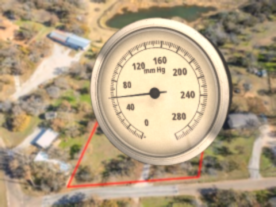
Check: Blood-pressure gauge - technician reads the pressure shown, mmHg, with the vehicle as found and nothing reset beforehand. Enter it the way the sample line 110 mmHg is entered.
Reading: 60 mmHg
